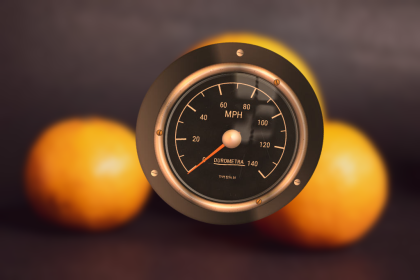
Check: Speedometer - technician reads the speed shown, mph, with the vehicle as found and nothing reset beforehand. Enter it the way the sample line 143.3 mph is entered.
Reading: 0 mph
